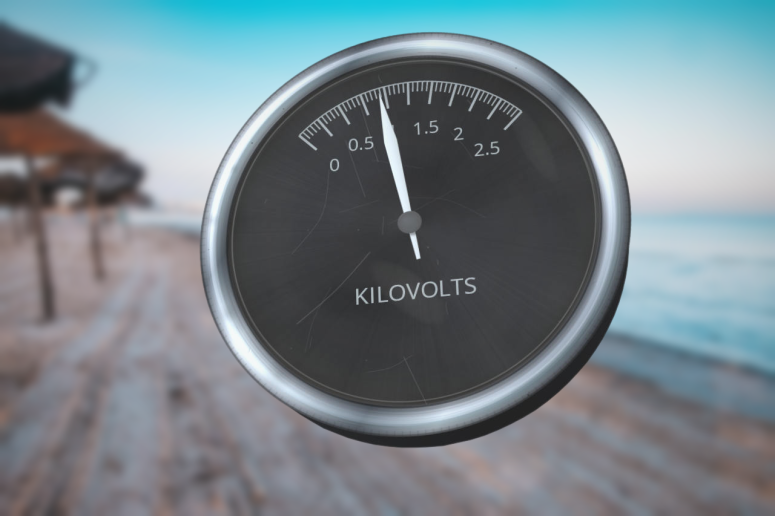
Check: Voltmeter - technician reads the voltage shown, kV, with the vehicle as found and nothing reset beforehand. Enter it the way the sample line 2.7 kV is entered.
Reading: 0.95 kV
